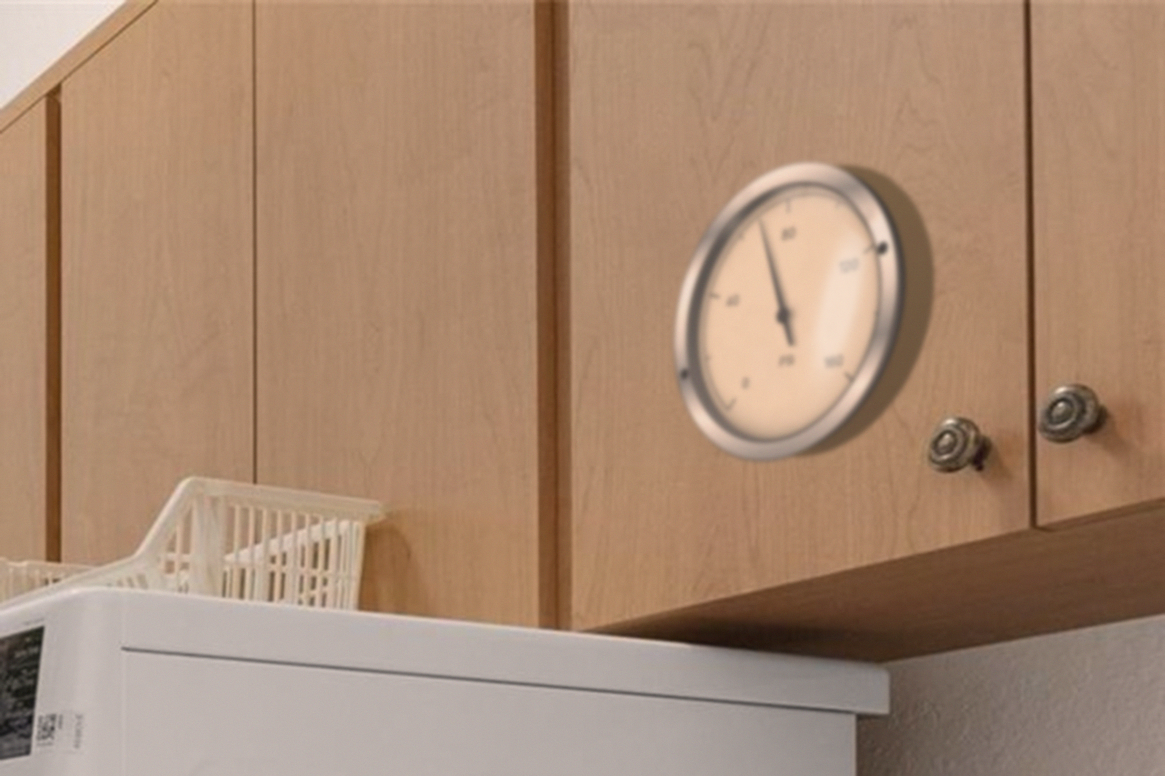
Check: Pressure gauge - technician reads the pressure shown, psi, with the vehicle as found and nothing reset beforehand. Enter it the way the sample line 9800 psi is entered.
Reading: 70 psi
